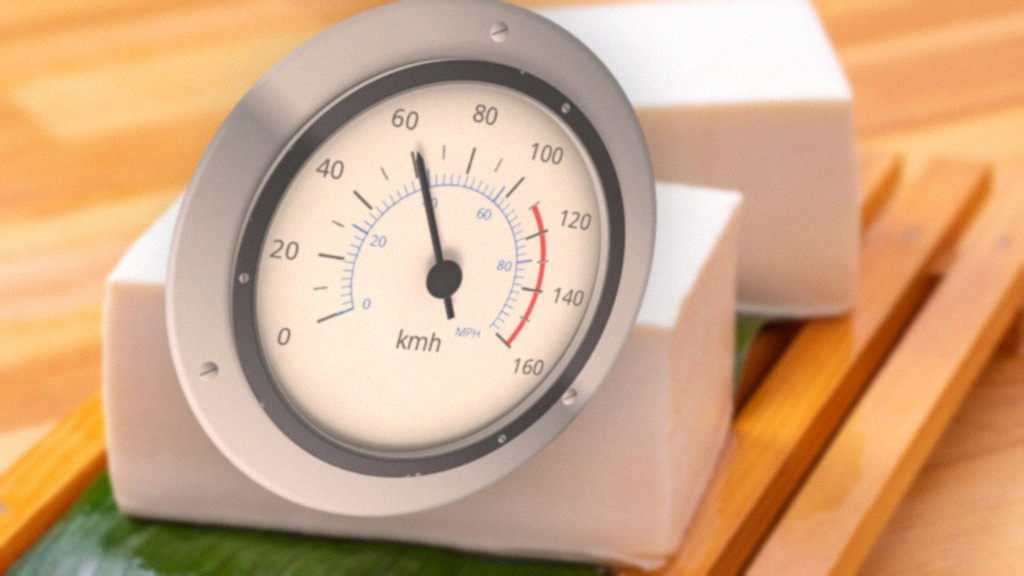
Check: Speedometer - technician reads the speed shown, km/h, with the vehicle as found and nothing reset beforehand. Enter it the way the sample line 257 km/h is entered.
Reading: 60 km/h
